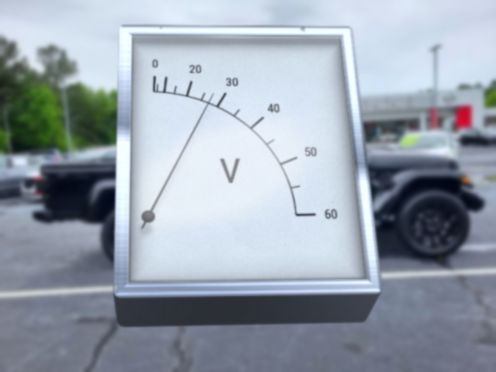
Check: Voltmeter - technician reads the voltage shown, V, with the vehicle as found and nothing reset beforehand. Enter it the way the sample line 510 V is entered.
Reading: 27.5 V
